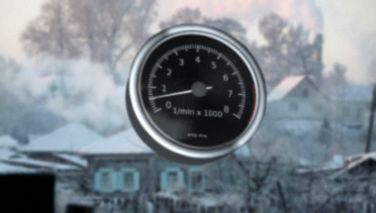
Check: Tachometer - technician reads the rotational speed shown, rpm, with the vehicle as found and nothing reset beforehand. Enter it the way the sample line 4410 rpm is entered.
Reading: 500 rpm
